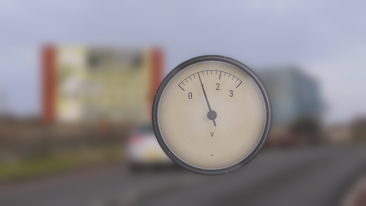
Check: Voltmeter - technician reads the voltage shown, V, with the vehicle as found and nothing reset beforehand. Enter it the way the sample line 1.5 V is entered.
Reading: 1 V
